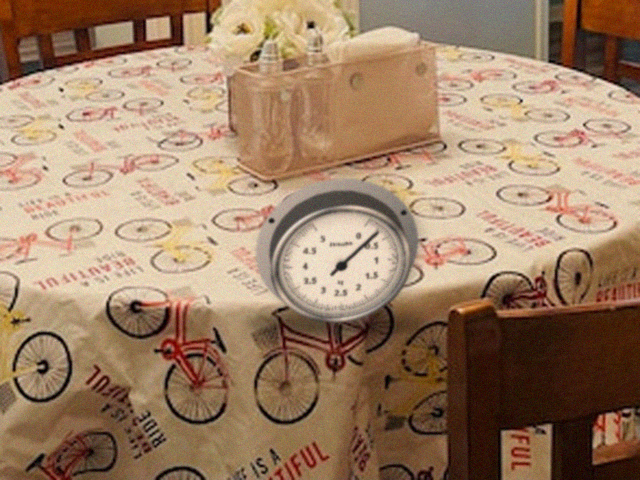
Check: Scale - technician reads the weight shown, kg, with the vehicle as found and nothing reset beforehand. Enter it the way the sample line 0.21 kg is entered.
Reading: 0.25 kg
